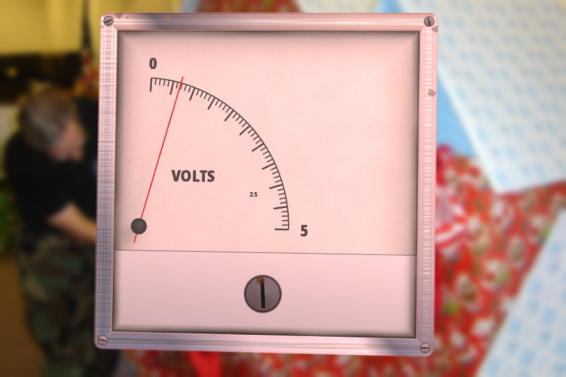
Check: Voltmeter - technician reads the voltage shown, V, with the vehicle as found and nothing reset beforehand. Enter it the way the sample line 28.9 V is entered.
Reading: 0.7 V
